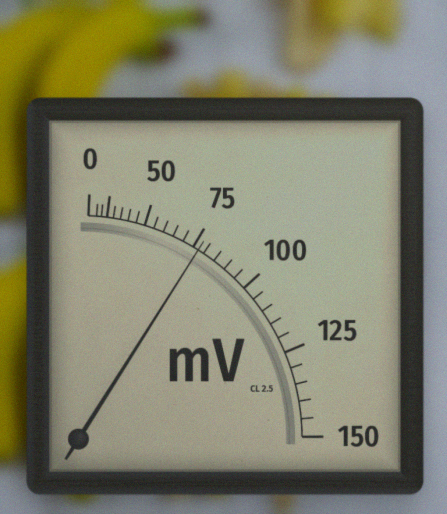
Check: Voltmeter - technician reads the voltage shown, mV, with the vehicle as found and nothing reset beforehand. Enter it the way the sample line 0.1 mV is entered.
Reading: 77.5 mV
